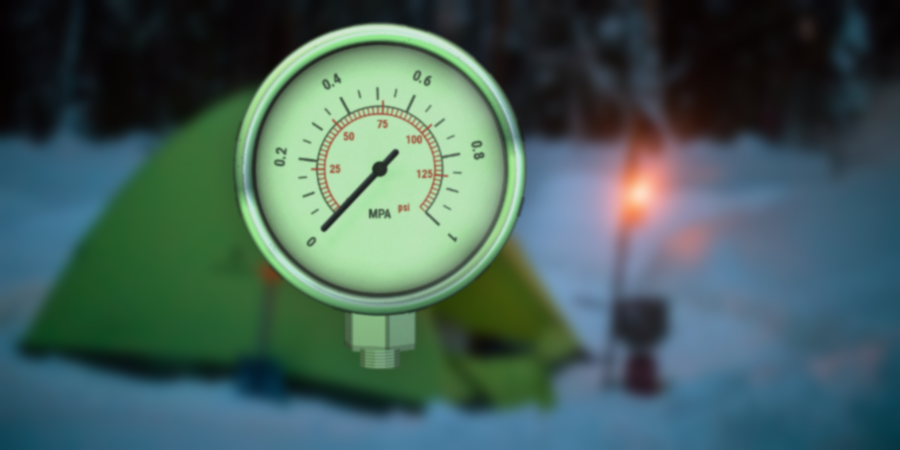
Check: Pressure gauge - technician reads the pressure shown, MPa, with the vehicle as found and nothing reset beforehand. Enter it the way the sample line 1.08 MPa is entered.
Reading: 0 MPa
